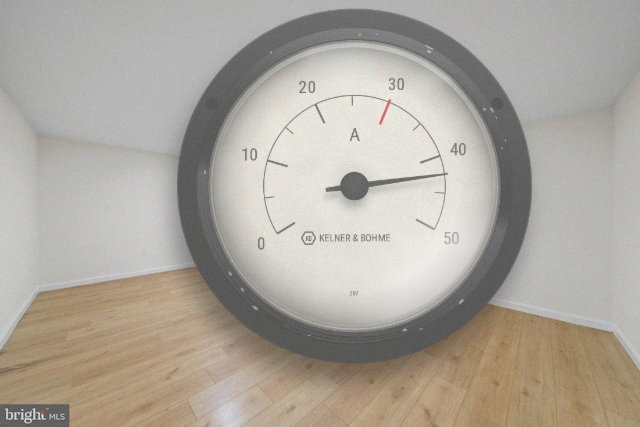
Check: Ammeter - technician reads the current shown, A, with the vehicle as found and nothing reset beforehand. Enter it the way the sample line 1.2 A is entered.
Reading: 42.5 A
